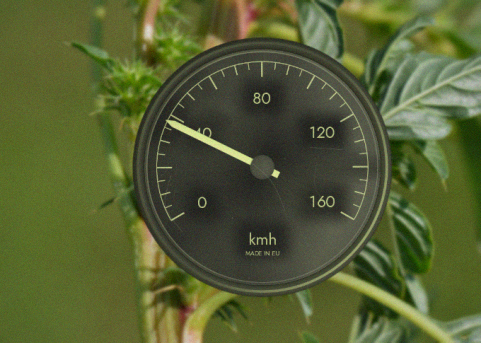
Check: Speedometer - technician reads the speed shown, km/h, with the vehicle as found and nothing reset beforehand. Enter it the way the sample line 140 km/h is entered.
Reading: 37.5 km/h
